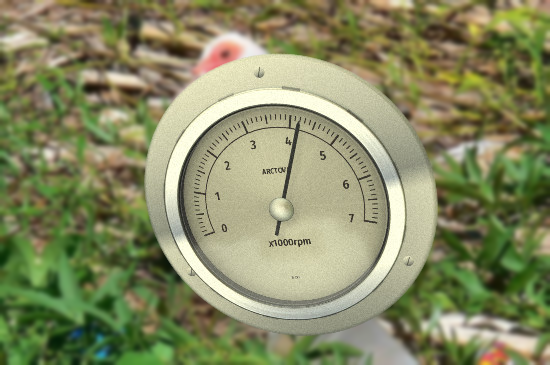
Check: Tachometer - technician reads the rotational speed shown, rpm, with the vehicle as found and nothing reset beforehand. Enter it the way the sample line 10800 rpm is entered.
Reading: 4200 rpm
